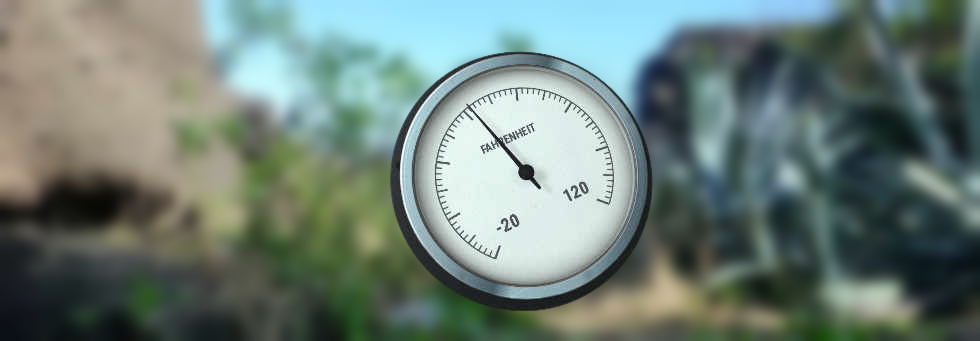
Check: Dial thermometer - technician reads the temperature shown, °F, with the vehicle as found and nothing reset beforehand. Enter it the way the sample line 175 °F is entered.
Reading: 42 °F
